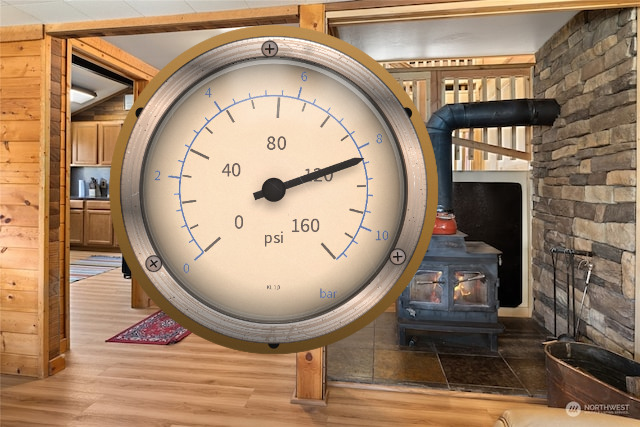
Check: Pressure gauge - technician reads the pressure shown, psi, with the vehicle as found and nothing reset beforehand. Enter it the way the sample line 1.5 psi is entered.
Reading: 120 psi
